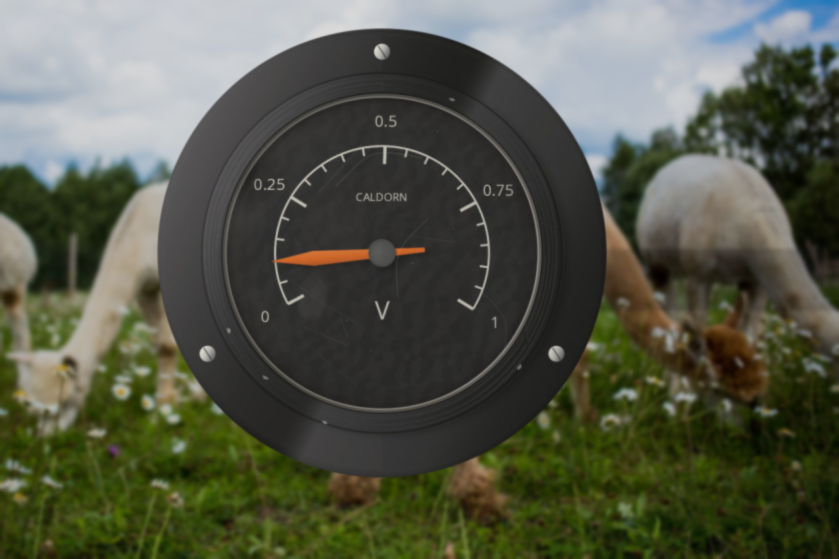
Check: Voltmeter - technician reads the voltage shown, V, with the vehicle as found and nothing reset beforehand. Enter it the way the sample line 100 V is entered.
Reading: 0.1 V
